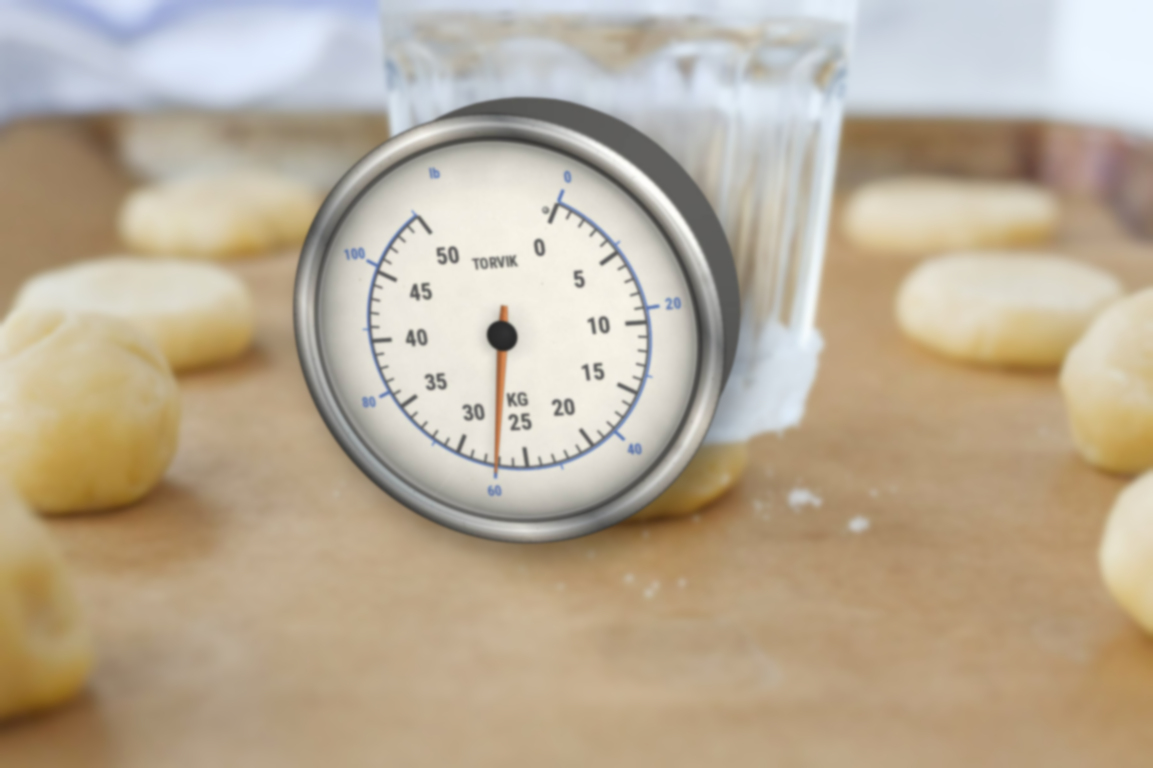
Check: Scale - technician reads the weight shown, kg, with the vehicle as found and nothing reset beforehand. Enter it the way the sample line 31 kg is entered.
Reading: 27 kg
